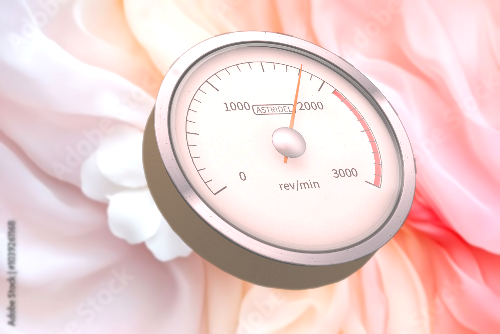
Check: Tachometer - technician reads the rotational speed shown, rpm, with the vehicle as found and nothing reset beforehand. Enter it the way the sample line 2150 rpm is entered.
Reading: 1800 rpm
